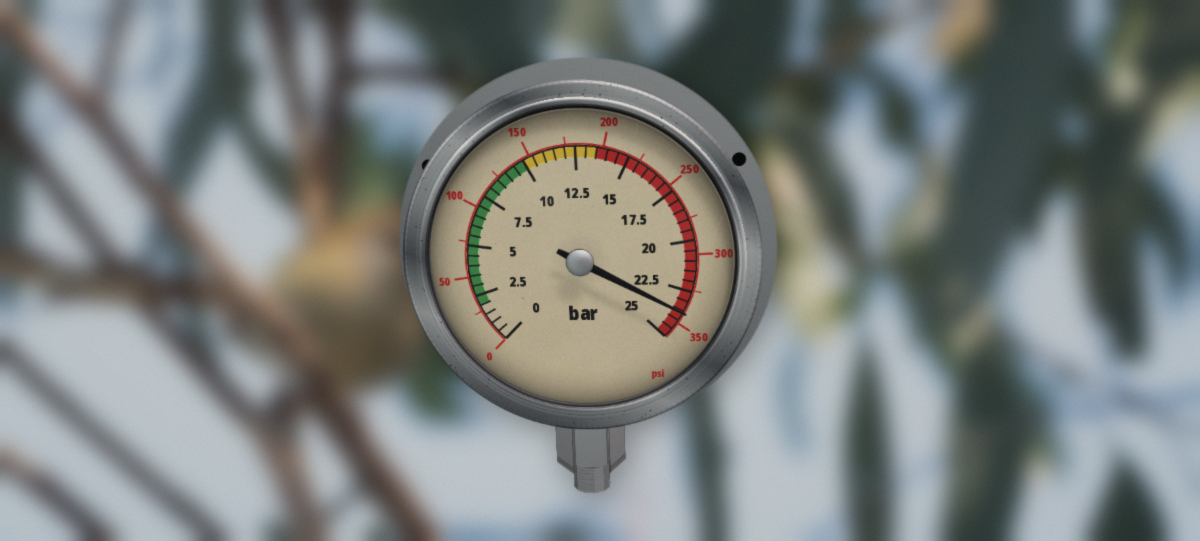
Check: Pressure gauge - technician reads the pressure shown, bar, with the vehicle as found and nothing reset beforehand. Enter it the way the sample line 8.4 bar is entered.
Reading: 23.5 bar
